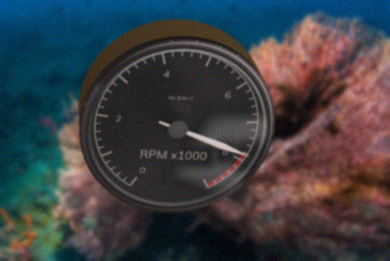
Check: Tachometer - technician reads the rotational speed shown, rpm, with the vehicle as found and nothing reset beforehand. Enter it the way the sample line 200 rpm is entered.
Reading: 7800 rpm
